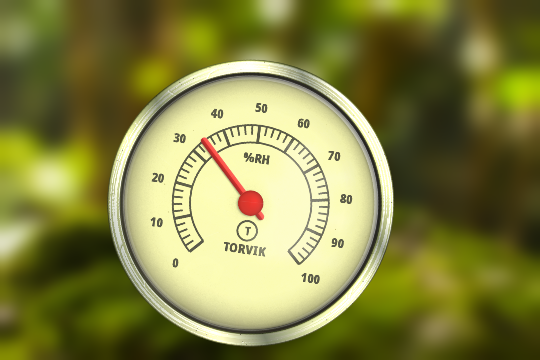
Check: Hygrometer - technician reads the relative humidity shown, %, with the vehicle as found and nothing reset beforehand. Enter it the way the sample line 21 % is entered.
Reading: 34 %
